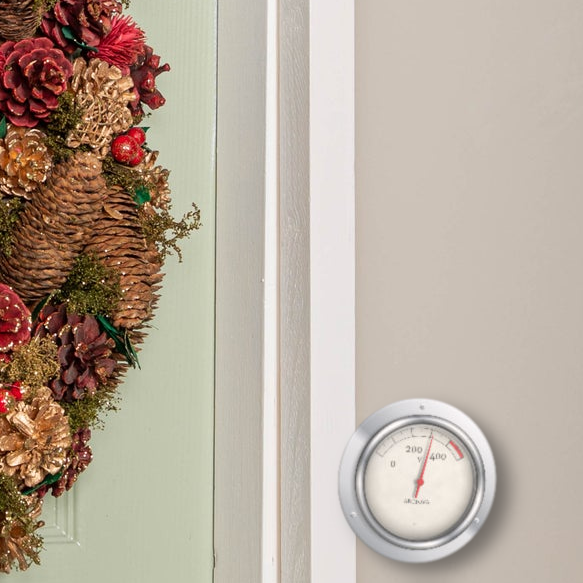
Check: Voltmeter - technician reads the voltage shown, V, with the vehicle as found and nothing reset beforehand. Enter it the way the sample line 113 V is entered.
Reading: 300 V
